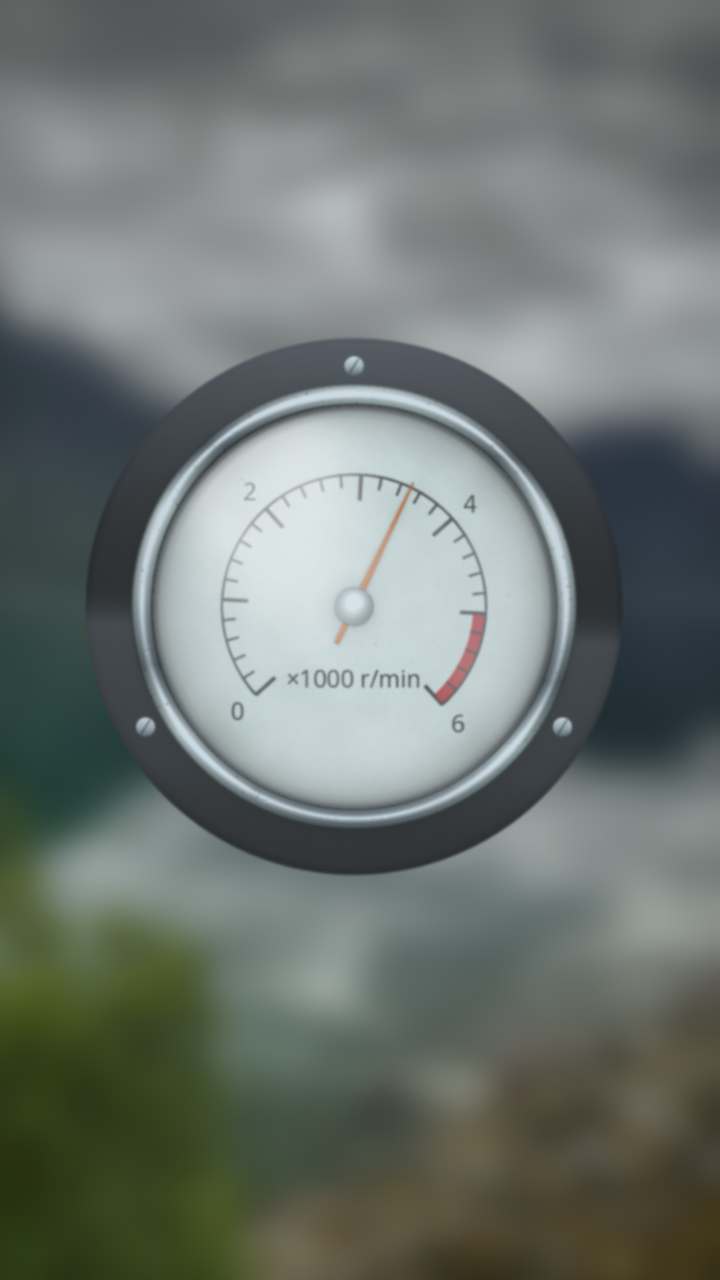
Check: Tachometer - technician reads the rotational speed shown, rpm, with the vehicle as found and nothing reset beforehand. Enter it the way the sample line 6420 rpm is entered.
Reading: 3500 rpm
